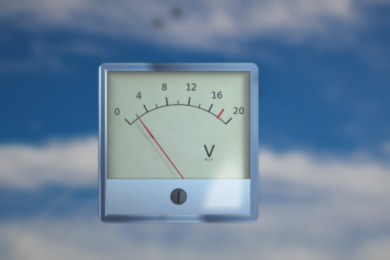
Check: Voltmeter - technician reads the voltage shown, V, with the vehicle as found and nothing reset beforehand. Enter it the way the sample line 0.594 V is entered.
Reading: 2 V
